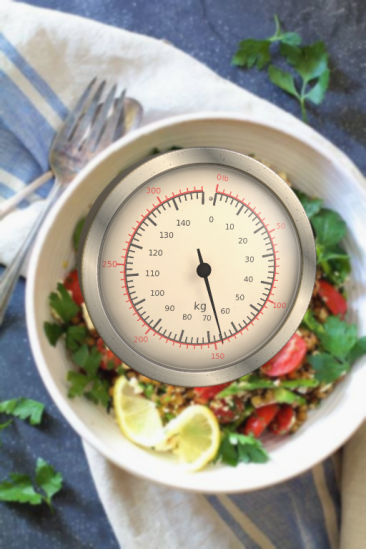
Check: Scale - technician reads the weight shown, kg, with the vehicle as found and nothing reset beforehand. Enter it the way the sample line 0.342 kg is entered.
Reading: 66 kg
